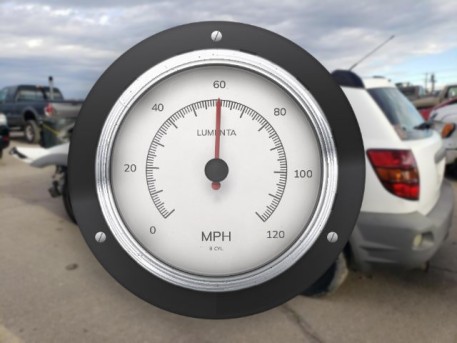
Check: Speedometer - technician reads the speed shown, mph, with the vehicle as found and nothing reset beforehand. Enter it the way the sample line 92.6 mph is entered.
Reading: 60 mph
